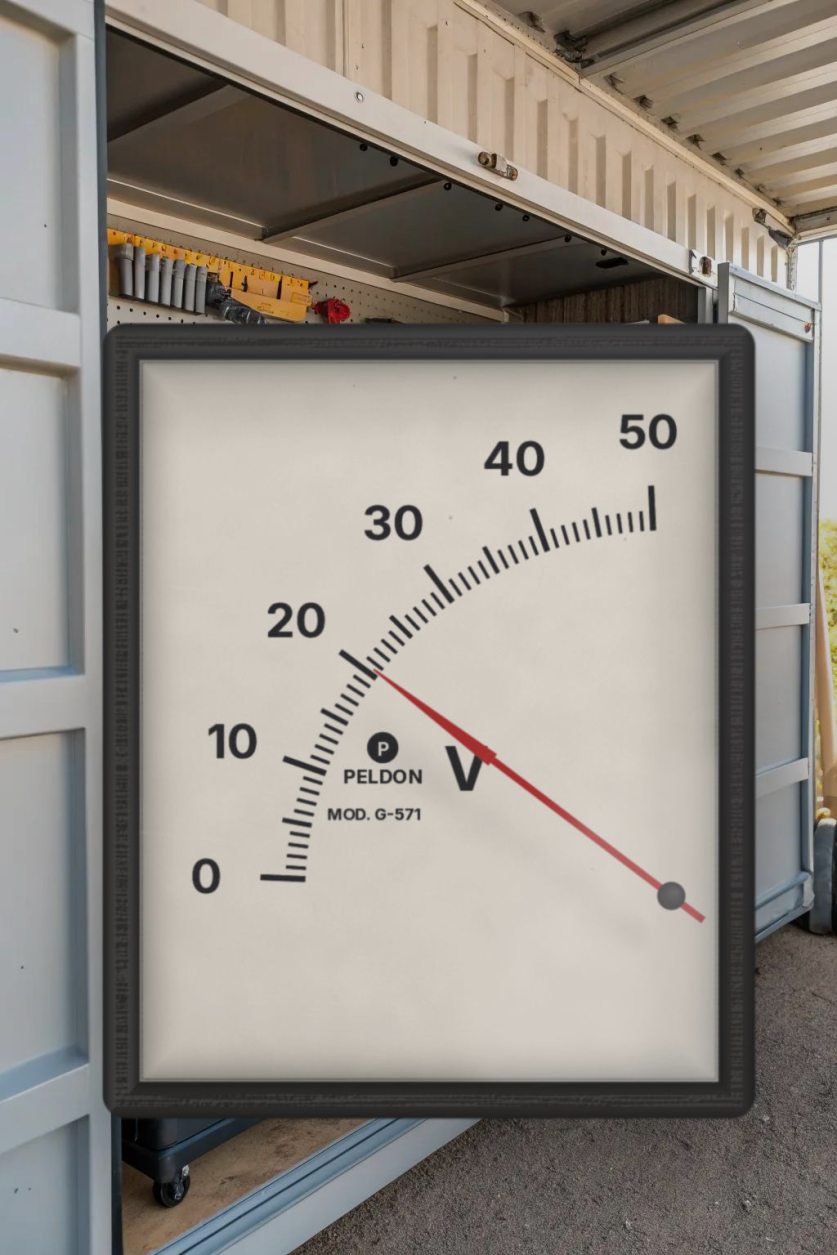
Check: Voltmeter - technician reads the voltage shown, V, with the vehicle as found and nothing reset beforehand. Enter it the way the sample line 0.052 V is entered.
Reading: 20.5 V
